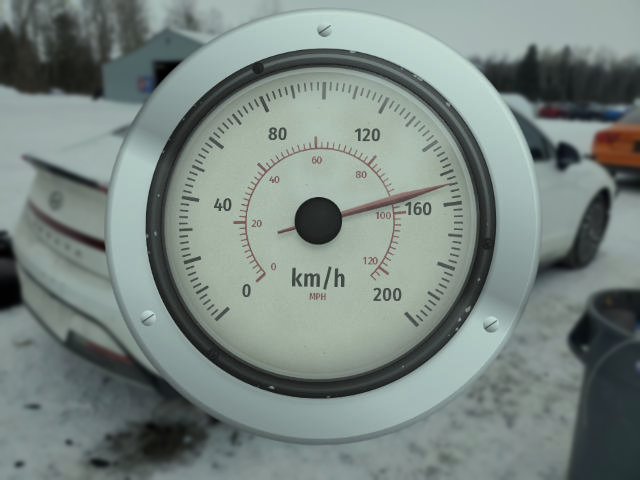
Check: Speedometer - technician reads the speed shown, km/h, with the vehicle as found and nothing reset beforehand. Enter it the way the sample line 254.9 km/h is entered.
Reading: 154 km/h
